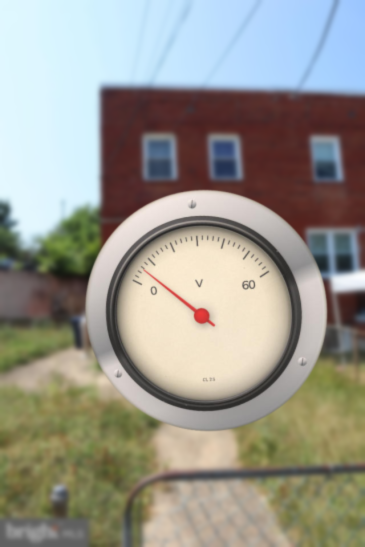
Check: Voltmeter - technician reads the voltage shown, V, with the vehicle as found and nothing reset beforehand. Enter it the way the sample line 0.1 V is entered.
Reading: 6 V
